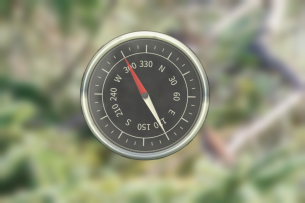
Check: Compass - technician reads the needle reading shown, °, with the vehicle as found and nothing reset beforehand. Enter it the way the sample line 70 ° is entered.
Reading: 300 °
